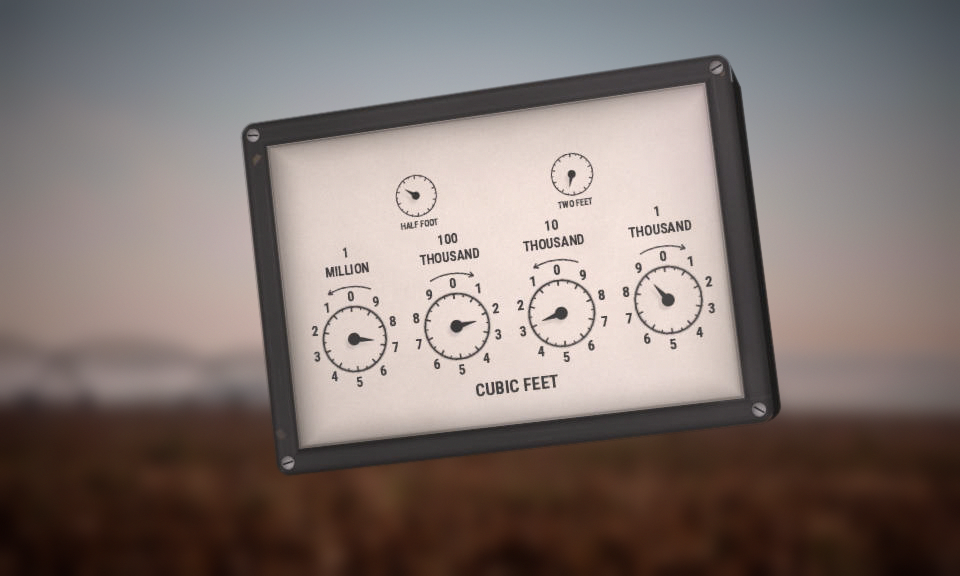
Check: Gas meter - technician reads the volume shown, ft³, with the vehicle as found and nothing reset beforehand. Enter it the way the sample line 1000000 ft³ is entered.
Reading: 722900 ft³
